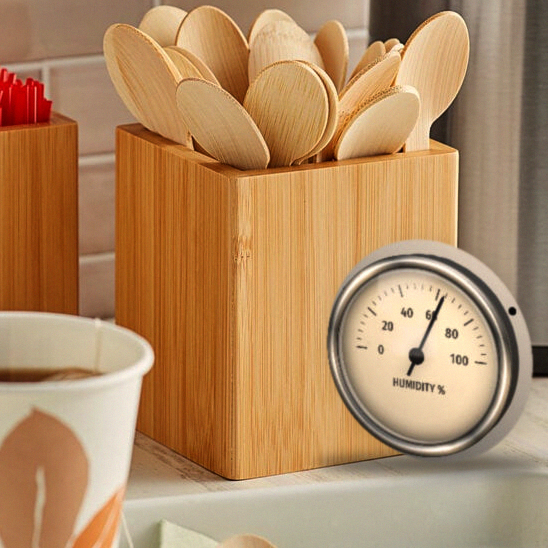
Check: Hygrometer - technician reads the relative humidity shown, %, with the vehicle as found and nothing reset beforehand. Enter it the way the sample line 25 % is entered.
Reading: 64 %
